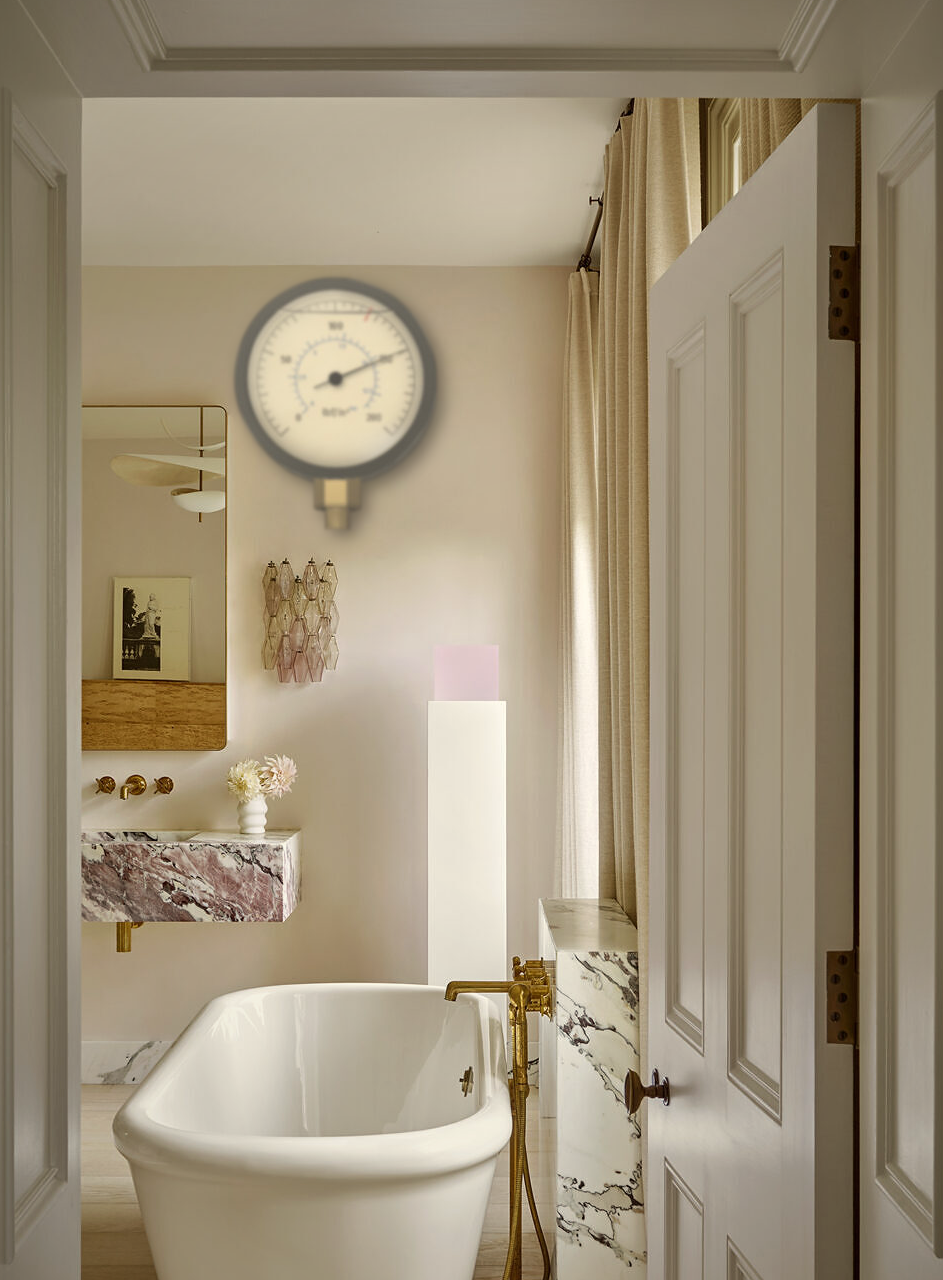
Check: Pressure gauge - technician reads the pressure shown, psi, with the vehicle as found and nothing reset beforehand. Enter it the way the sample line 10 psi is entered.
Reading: 150 psi
